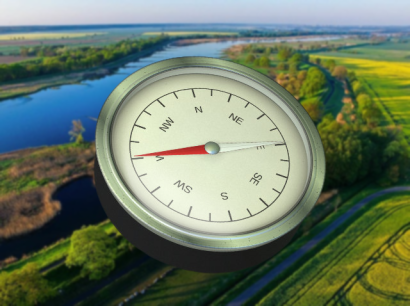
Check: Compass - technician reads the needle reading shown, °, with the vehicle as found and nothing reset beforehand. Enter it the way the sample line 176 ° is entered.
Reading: 270 °
